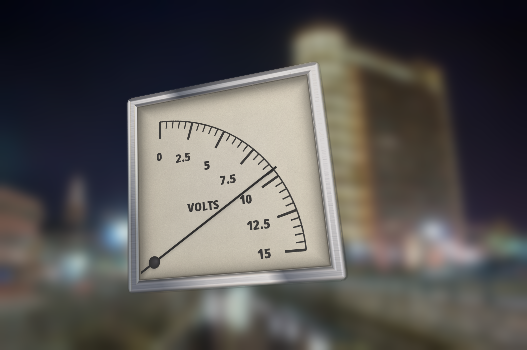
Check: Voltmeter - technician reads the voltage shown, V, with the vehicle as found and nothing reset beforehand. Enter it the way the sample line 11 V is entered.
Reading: 9.5 V
